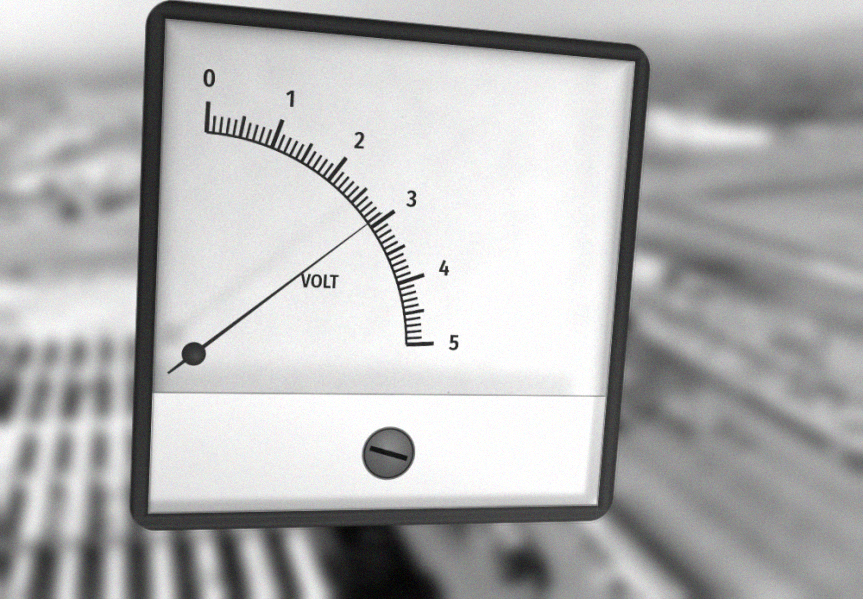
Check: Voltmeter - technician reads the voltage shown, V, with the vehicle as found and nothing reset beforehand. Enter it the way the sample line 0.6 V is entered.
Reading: 2.9 V
